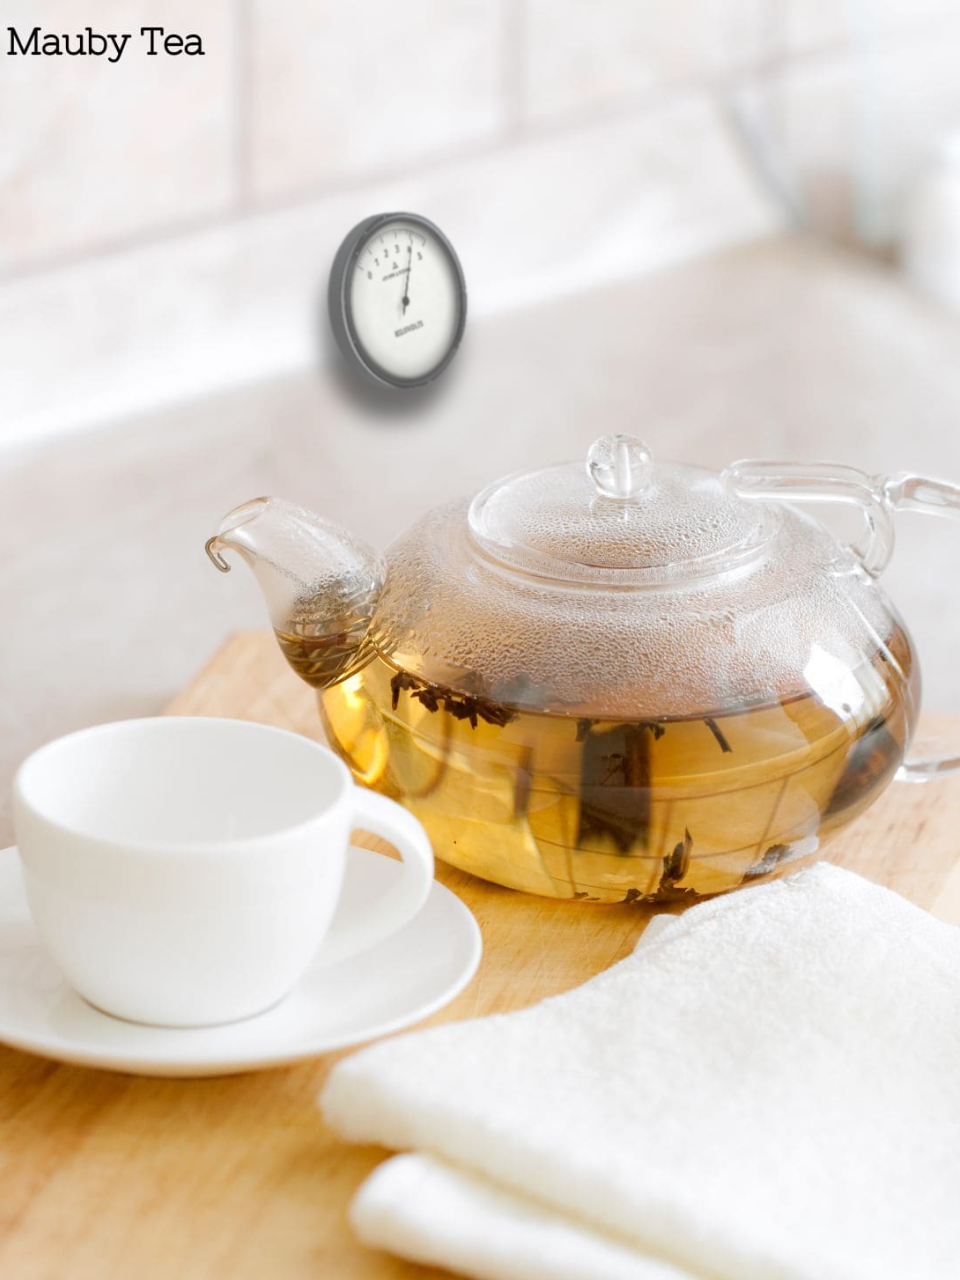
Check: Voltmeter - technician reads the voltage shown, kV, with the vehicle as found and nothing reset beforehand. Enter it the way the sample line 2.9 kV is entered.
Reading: 4 kV
